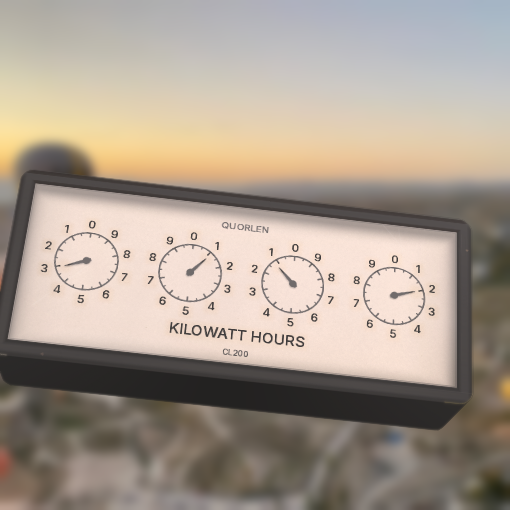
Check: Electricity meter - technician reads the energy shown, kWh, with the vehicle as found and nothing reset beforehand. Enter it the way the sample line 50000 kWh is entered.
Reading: 3112 kWh
